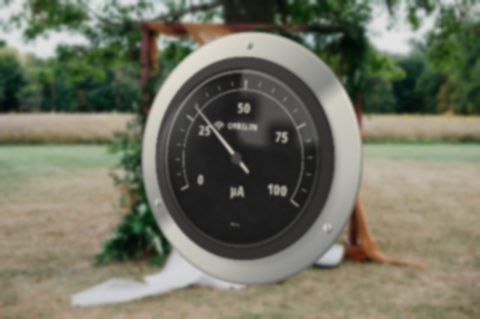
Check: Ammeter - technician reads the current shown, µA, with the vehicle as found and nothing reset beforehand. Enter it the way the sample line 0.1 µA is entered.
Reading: 30 µA
